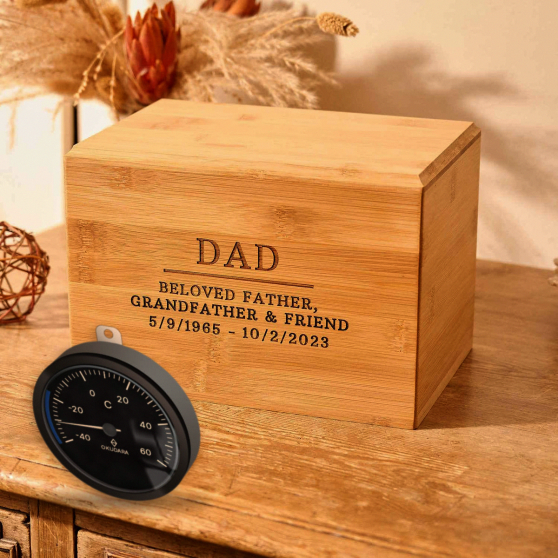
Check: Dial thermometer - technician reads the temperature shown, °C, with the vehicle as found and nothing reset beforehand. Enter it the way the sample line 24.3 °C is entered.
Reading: -30 °C
